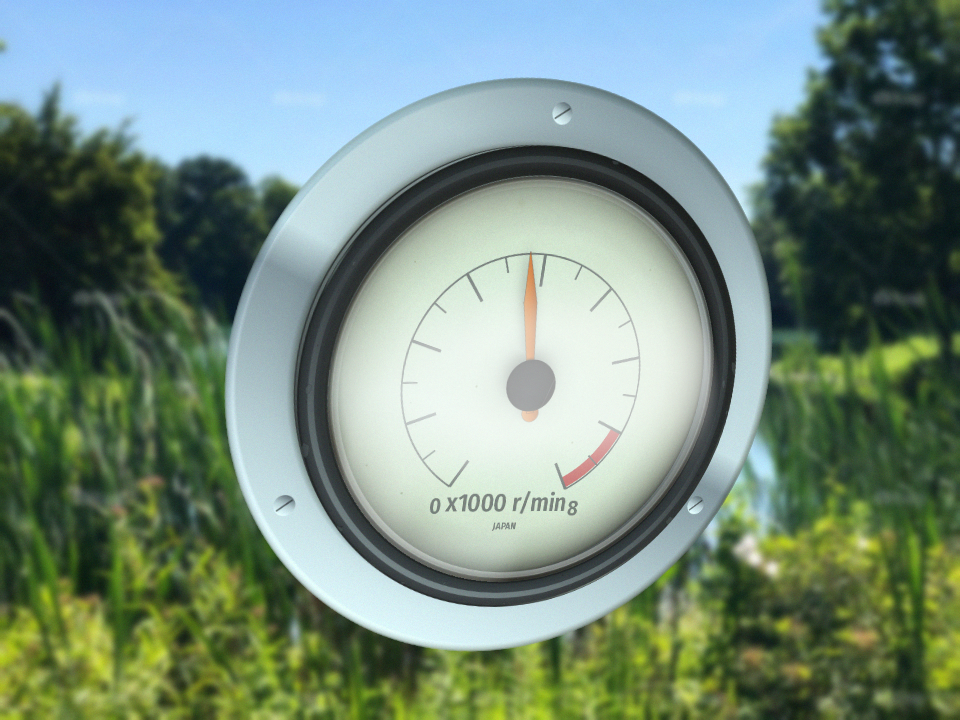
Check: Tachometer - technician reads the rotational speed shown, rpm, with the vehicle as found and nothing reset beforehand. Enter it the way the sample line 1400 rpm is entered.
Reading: 3750 rpm
